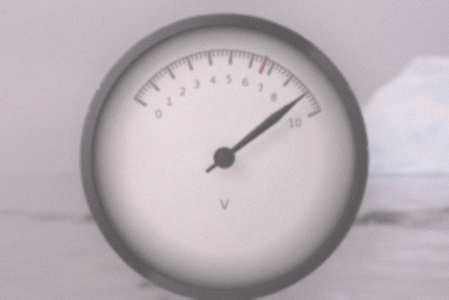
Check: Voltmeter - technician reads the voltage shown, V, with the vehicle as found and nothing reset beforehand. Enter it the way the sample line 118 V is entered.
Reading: 9 V
